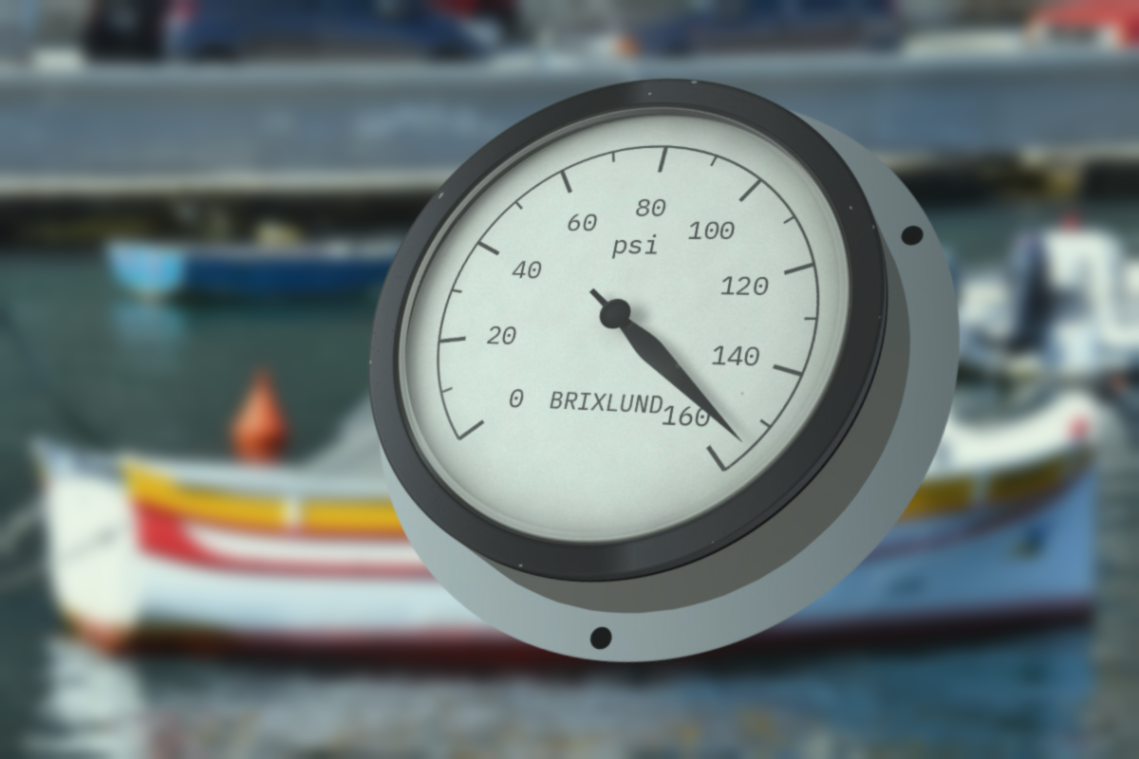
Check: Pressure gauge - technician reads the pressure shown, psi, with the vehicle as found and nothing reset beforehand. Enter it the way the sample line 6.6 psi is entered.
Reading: 155 psi
